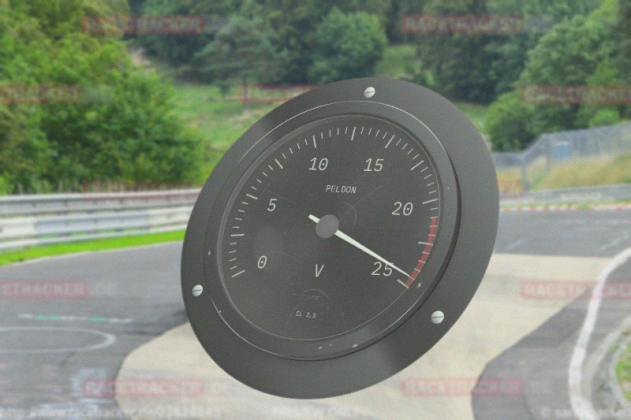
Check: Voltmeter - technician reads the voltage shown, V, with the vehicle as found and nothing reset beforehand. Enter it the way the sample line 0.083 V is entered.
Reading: 24.5 V
